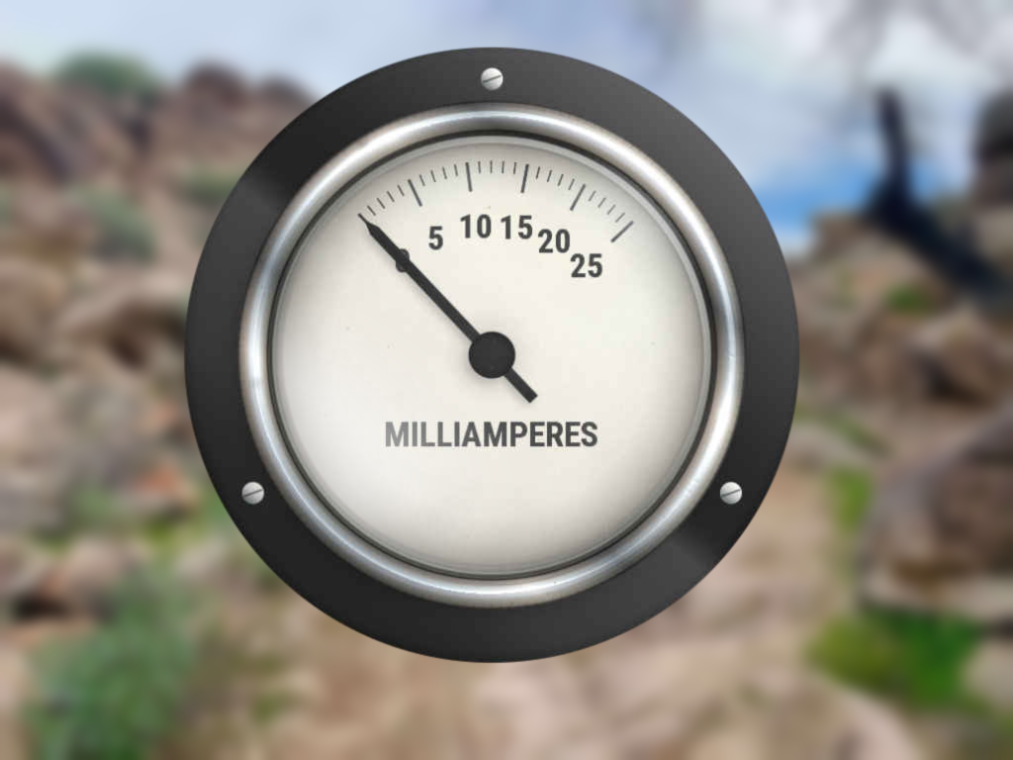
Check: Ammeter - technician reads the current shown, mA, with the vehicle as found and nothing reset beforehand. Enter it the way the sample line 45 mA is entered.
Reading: 0 mA
